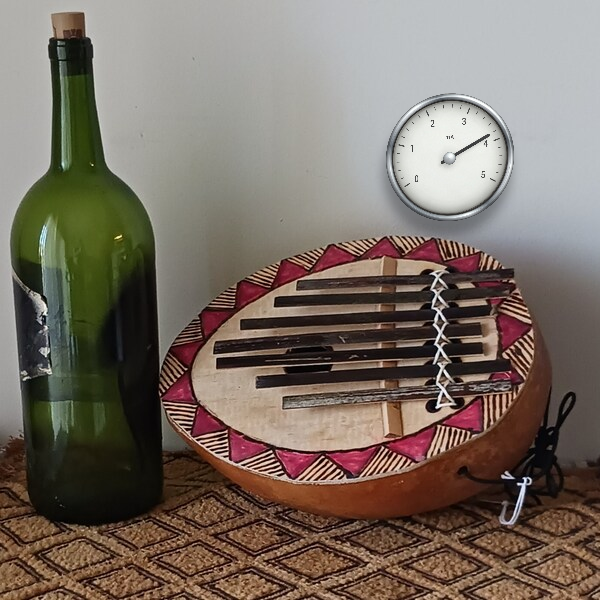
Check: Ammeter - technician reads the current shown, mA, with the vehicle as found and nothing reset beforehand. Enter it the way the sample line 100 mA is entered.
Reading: 3.8 mA
